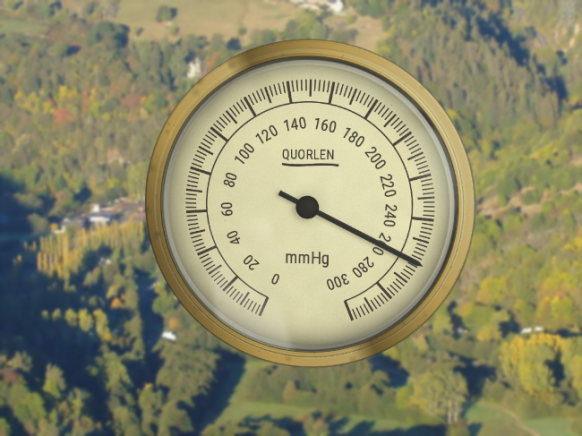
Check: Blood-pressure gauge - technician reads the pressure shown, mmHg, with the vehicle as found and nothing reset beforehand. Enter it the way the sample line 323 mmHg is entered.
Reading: 260 mmHg
